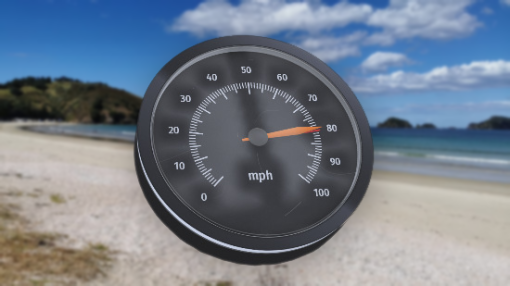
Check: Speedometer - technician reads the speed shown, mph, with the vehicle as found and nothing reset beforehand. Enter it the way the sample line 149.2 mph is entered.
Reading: 80 mph
